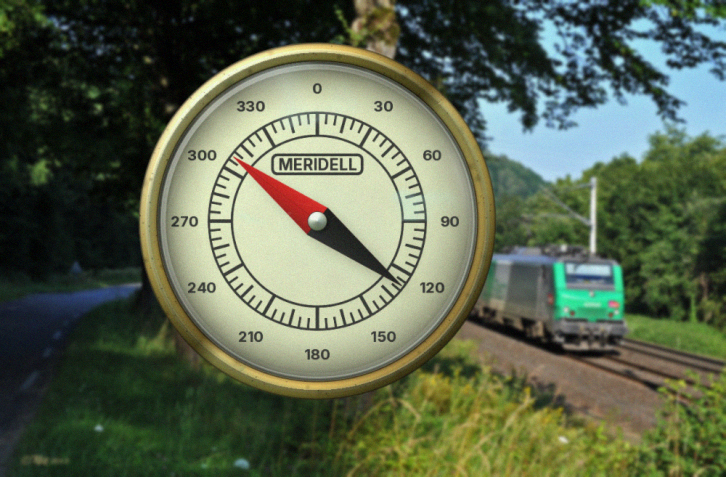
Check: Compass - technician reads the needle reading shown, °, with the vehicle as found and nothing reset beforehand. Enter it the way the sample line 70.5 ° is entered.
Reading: 307.5 °
